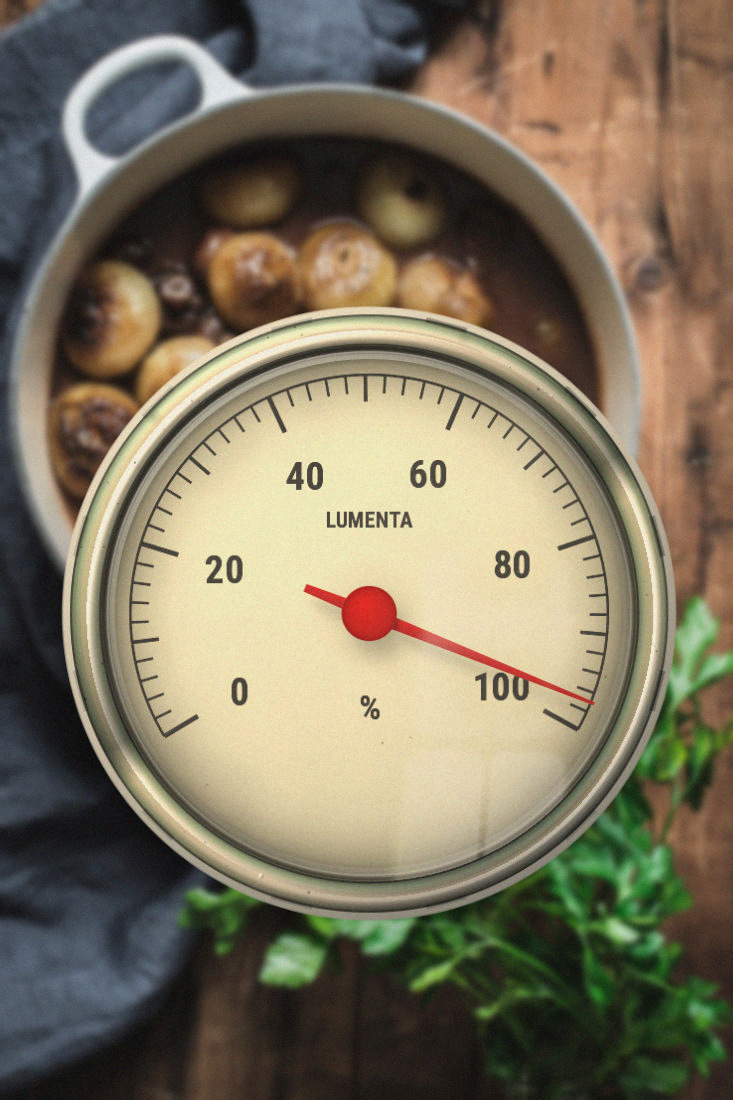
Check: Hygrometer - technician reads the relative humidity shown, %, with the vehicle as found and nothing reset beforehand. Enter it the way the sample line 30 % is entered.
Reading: 97 %
